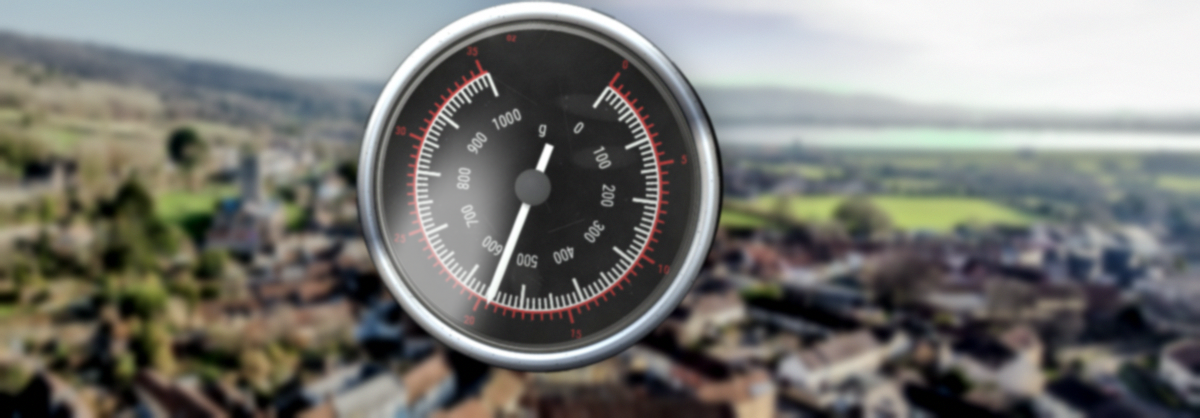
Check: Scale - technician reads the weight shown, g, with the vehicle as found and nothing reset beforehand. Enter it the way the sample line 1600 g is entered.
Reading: 550 g
